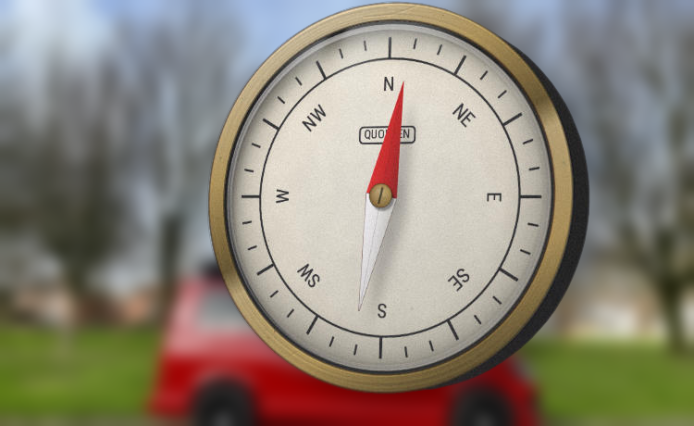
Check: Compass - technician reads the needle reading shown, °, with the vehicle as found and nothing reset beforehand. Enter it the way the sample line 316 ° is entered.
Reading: 10 °
